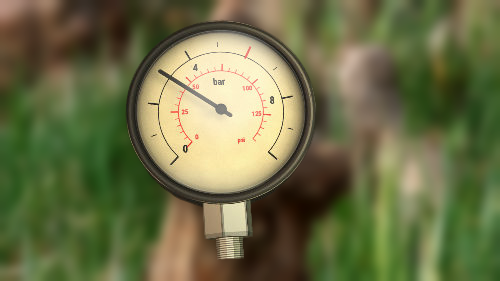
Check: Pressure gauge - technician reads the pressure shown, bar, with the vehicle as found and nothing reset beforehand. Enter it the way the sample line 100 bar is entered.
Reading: 3 bar
